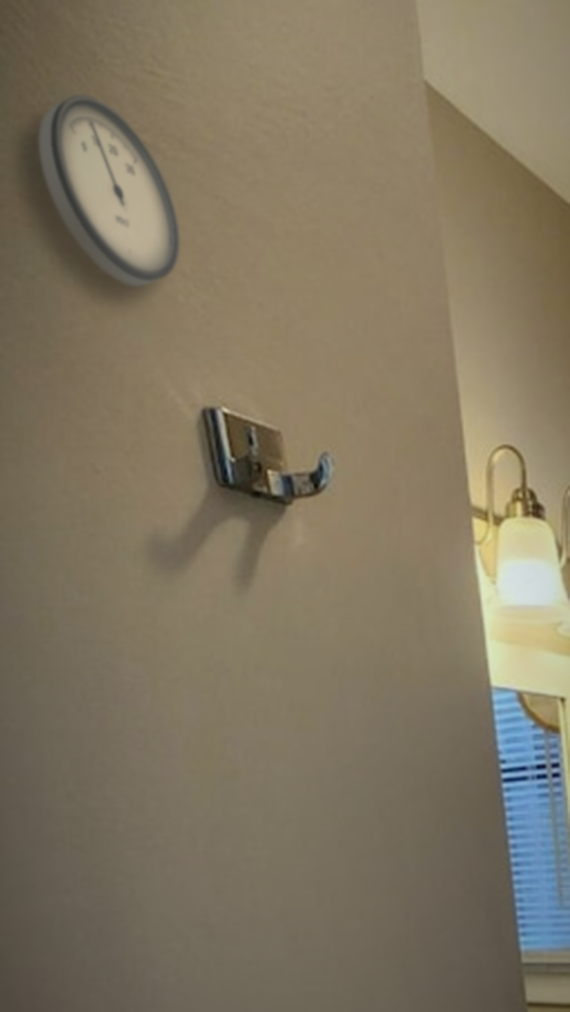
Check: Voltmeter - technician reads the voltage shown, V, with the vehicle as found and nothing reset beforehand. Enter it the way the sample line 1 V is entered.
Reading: 10 V
